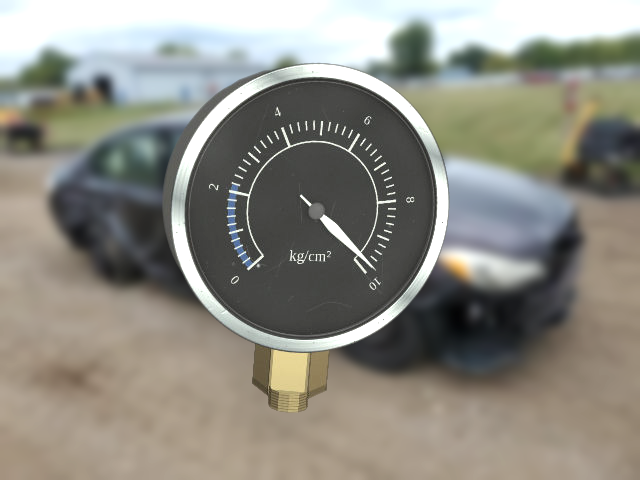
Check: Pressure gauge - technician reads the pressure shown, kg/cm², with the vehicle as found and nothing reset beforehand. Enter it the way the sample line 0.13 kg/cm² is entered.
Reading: 9.8 kg/cm²
